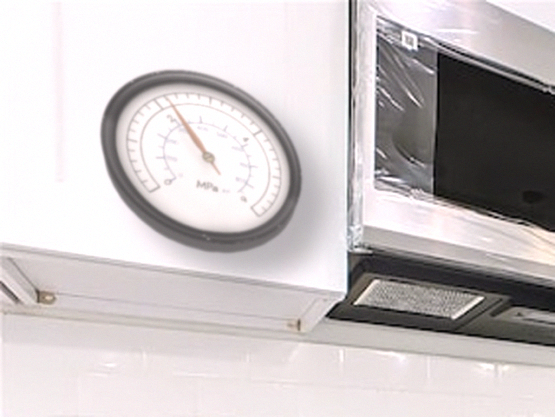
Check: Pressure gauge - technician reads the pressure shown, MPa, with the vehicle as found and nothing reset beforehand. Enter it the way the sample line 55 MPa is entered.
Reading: 2.2 MPa
